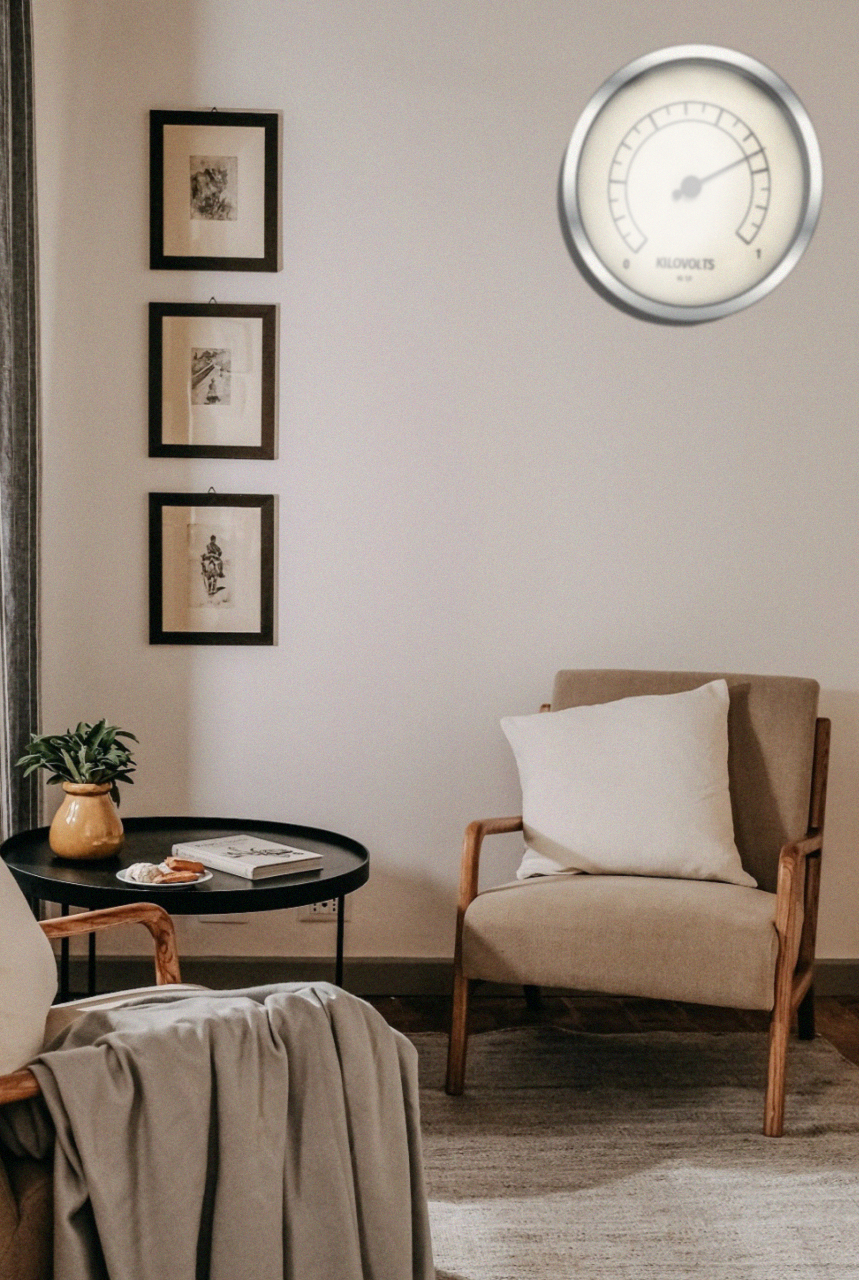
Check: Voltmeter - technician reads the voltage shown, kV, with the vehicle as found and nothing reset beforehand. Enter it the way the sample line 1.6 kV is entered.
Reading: 0.75 kV
